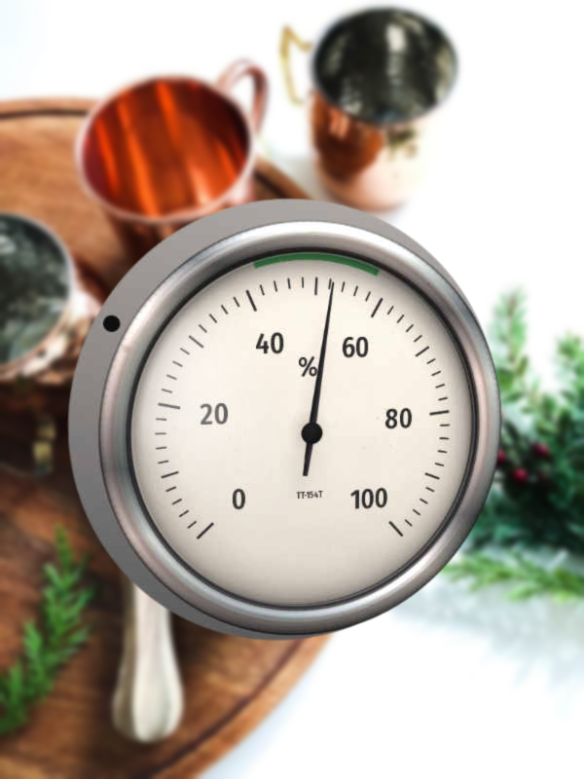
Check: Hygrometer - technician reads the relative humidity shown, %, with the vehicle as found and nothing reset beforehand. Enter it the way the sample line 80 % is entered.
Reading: 52 %
